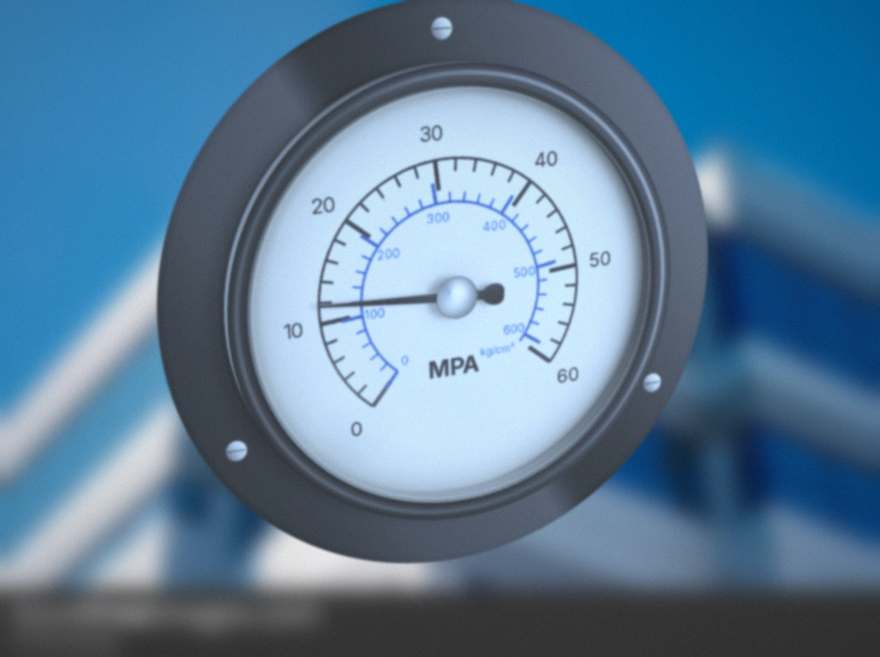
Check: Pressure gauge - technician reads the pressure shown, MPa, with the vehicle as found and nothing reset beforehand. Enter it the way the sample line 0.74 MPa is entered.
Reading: 12 MPa
